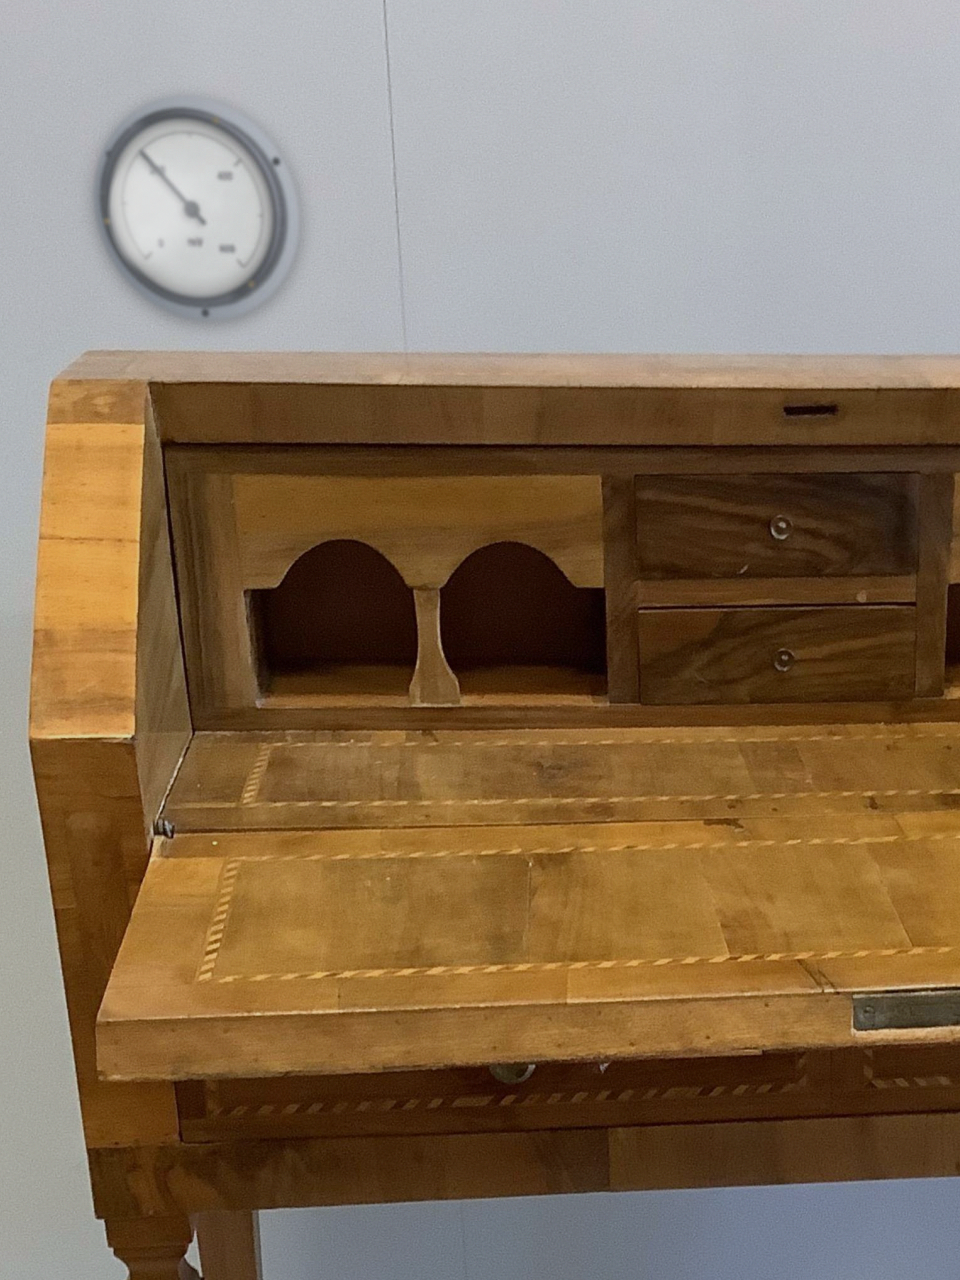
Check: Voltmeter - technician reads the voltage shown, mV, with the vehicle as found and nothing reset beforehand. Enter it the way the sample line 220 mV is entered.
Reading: 200 mV
